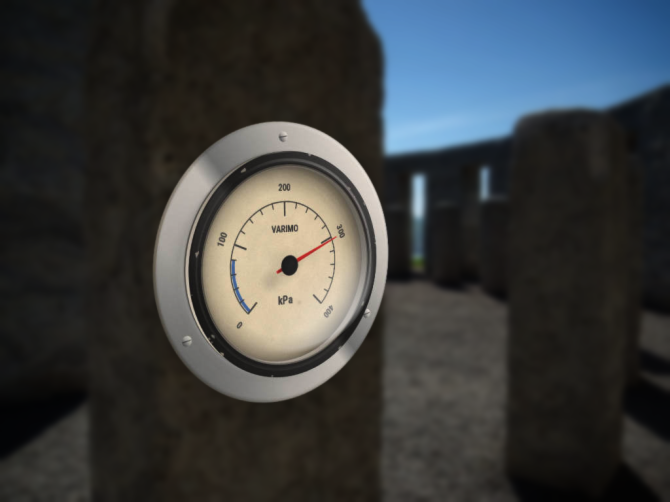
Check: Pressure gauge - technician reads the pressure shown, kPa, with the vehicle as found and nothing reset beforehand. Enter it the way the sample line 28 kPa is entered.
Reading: 300 kPa
